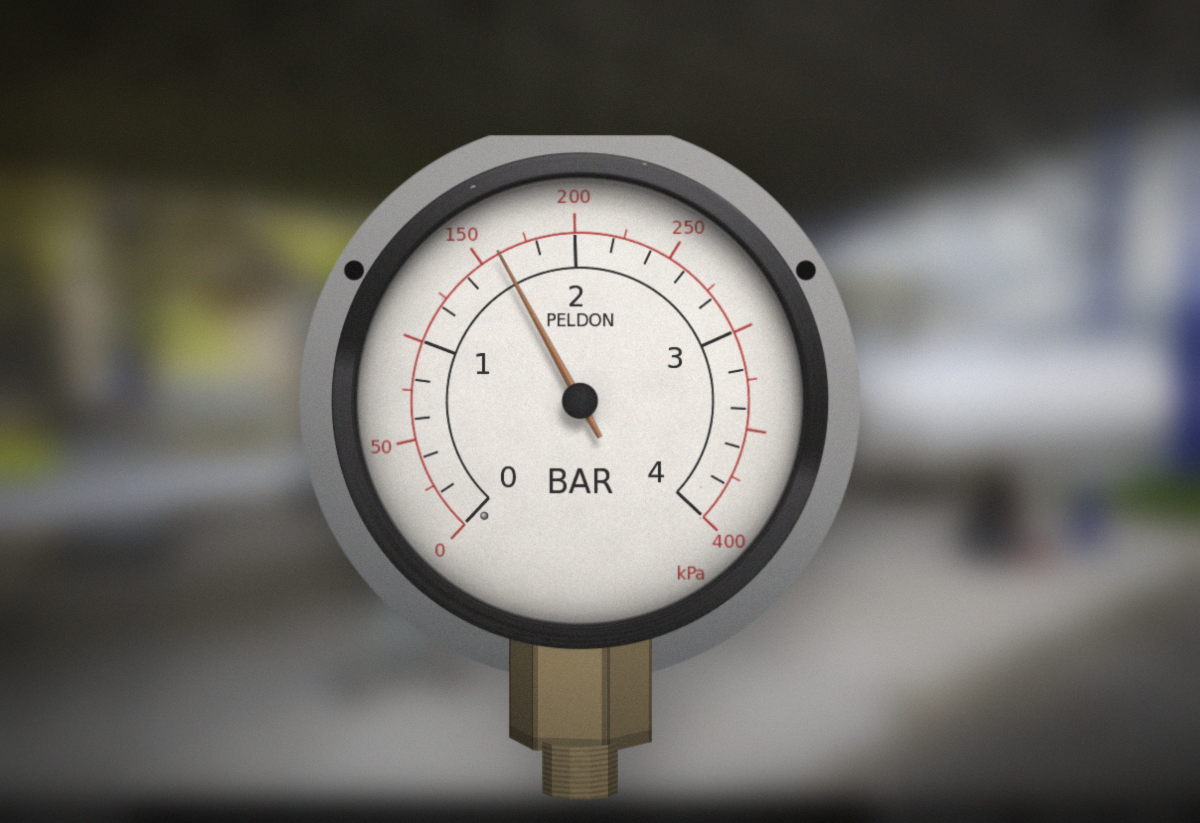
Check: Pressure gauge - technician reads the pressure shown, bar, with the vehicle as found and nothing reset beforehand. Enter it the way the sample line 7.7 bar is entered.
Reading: 1.6 bar
